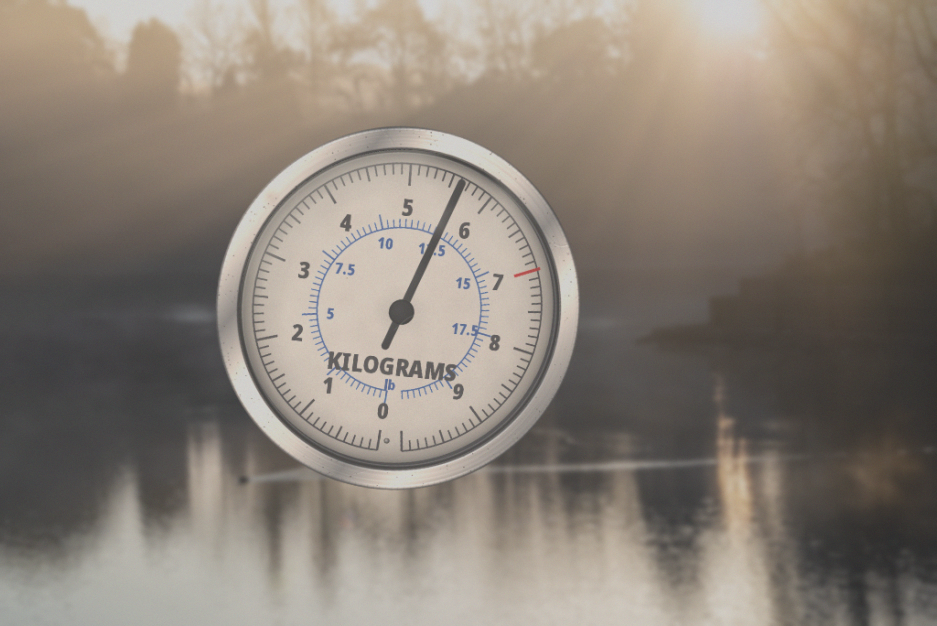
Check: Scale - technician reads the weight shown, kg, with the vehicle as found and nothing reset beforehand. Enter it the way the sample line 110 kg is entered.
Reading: 5.6 kg
